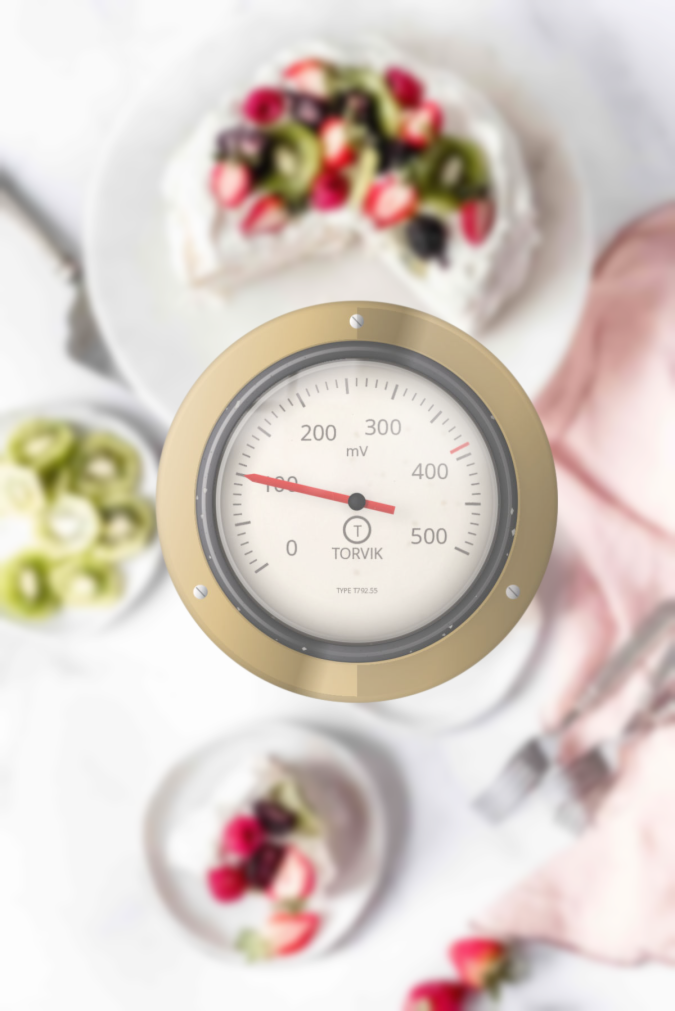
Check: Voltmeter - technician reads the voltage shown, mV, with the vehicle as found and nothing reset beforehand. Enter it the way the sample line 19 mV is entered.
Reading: 100 mV
